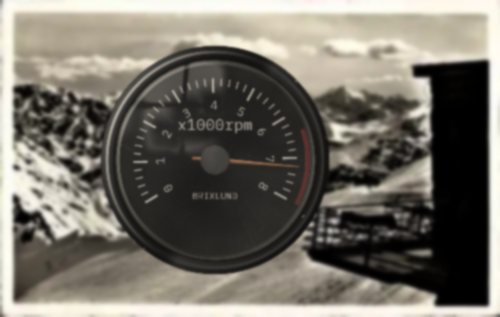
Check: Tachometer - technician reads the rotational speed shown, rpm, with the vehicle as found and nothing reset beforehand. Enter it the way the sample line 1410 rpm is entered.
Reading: 7200 rpm
